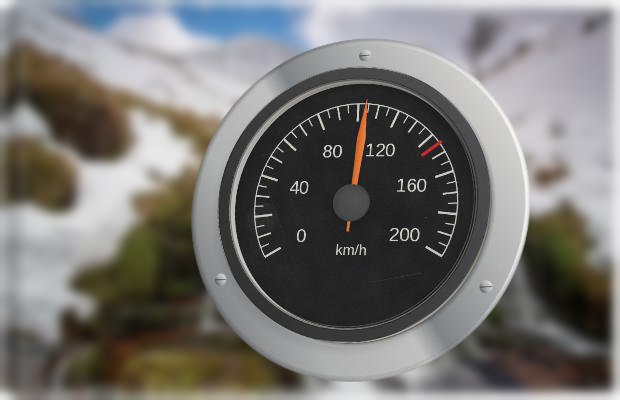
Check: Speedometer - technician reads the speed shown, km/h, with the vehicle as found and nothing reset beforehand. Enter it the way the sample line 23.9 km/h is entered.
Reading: 105 km/h
